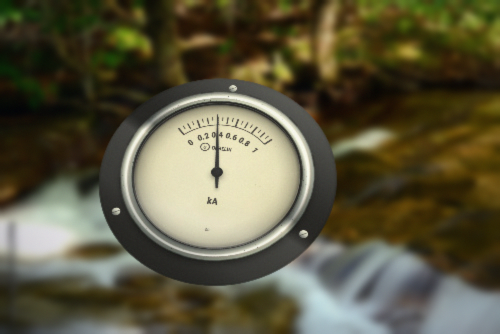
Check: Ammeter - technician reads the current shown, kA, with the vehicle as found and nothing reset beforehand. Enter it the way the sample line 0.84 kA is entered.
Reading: 0.4 kA
